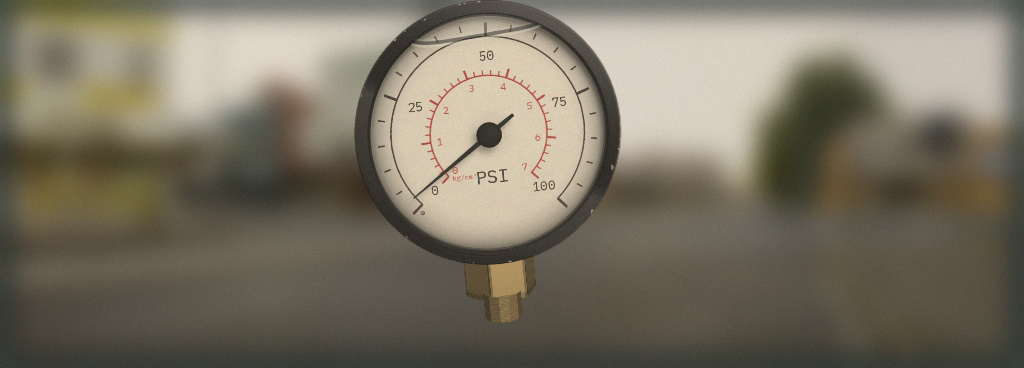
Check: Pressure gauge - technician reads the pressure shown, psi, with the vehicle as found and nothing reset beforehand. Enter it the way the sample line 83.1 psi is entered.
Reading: 2.5 psi
